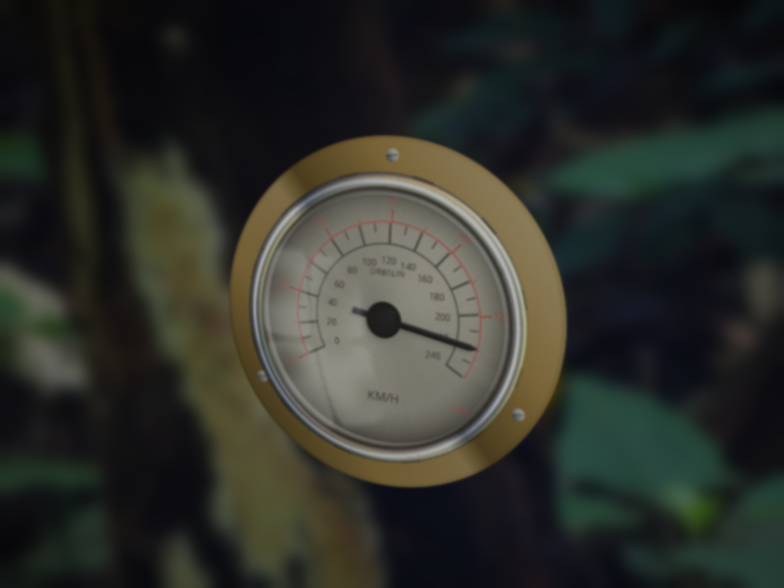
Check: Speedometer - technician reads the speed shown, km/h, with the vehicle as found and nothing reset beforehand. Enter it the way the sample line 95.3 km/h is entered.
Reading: 220 km/h
